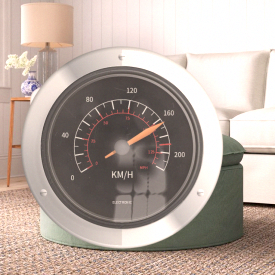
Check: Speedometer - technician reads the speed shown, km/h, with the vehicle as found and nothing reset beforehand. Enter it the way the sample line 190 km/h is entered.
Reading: 165 km/h
